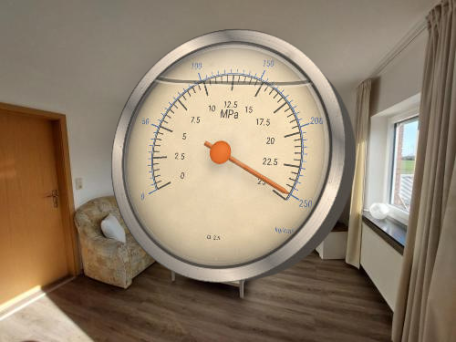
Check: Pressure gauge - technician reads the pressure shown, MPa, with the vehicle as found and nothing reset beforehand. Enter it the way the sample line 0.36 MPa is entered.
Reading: 24.5 MPa
